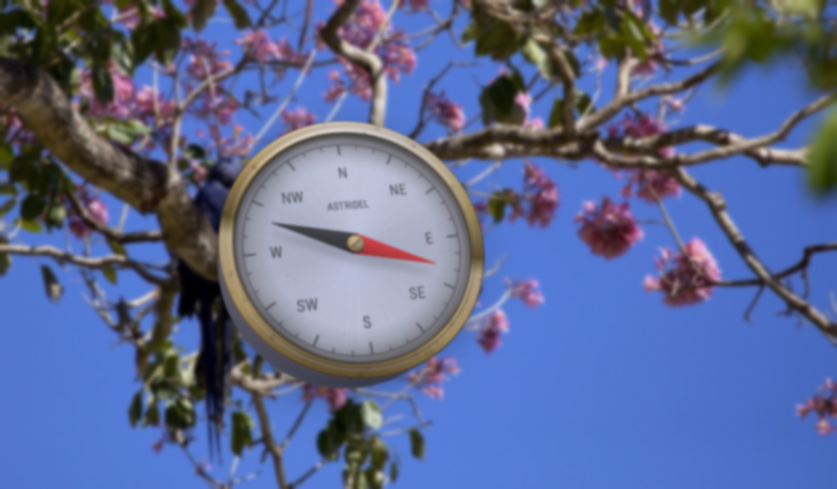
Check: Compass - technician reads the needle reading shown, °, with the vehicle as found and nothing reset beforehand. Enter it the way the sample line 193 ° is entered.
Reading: 110 °
